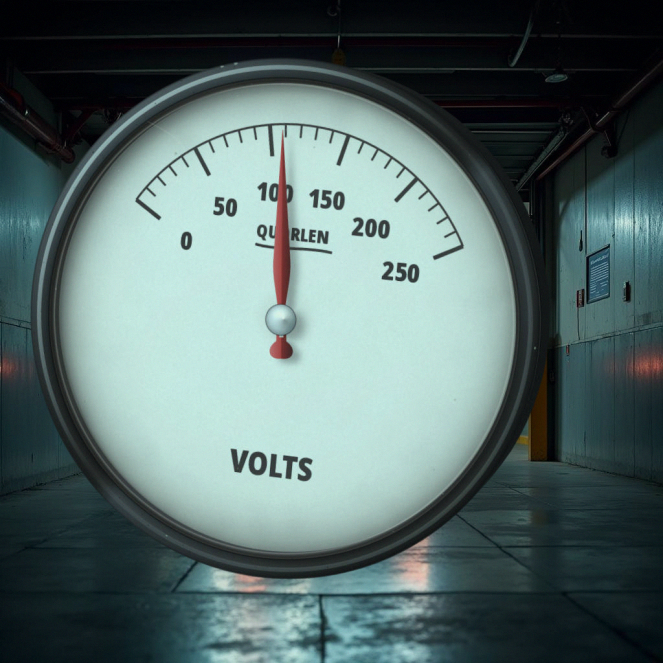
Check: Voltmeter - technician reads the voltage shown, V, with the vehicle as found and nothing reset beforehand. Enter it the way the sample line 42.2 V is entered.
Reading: 110 V
